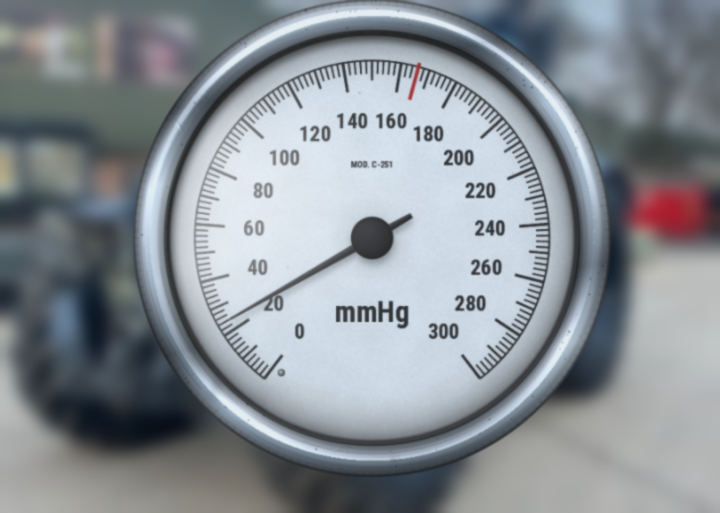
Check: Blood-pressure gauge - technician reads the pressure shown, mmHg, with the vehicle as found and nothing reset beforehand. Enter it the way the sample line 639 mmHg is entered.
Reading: 24 mmHg
